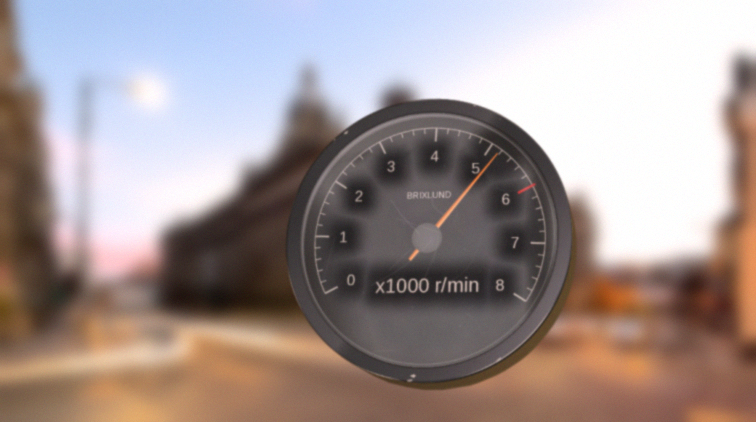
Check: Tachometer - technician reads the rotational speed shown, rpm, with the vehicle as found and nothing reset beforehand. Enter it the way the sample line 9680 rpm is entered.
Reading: 5200 rpm
